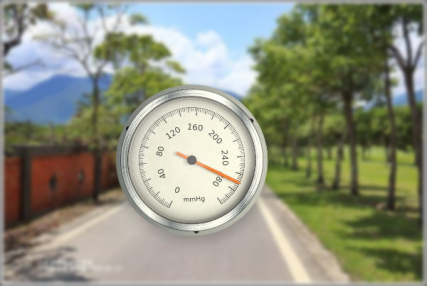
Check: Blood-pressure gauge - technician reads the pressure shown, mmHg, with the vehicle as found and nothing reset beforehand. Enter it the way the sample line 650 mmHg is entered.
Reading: 270 mmHg
